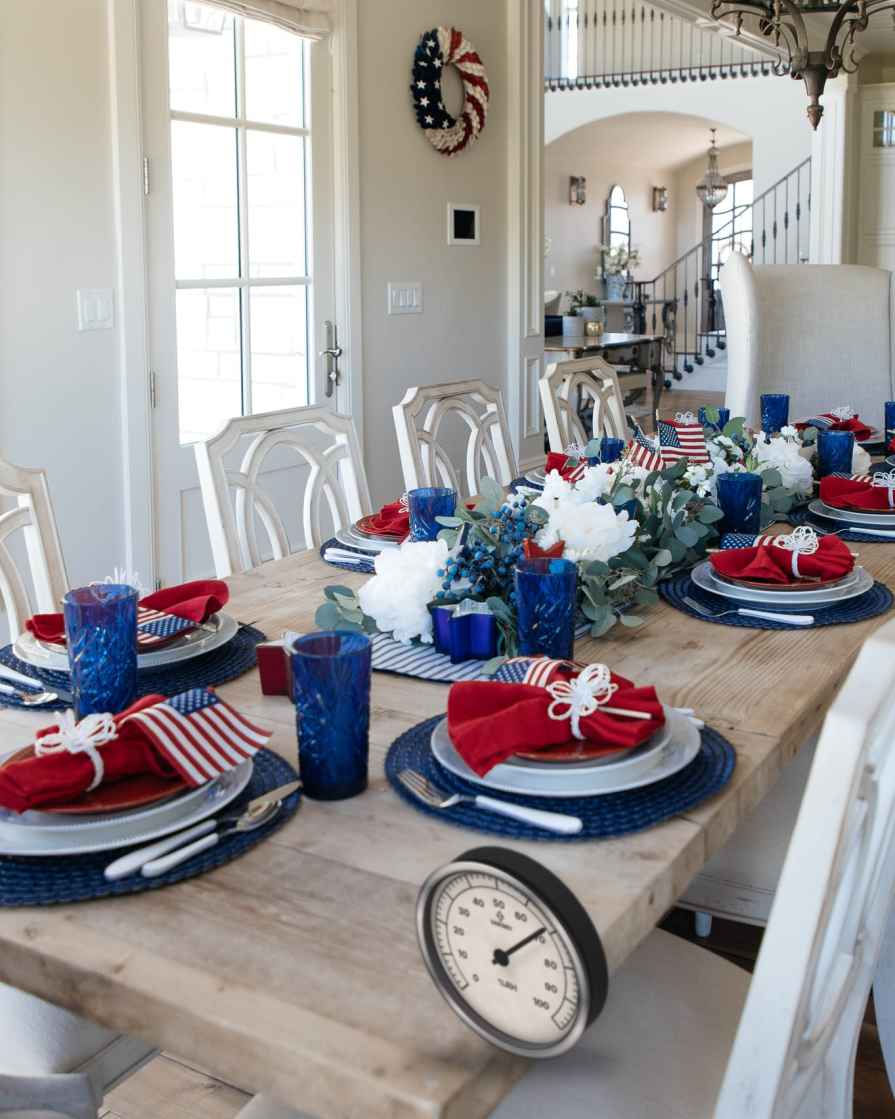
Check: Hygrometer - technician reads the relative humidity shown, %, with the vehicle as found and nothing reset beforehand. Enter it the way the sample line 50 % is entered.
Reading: 68 %
